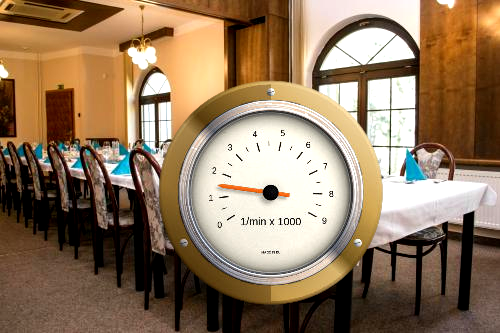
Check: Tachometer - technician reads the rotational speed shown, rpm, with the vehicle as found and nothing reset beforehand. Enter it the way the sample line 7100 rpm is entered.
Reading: 1500 rpm
